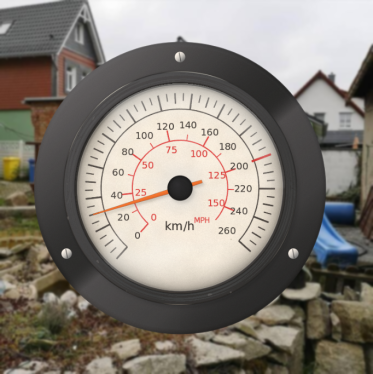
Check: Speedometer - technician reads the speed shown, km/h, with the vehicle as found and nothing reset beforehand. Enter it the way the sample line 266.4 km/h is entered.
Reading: 30 km/h
